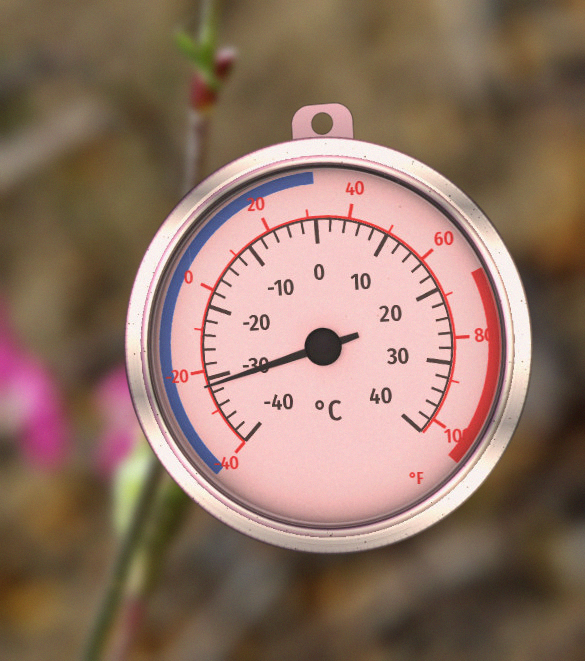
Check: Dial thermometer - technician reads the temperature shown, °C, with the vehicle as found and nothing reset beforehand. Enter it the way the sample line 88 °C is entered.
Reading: -31 °C
